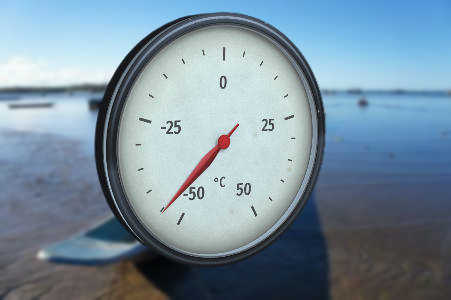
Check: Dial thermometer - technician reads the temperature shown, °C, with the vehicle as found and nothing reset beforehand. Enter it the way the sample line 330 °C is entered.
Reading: -45 °C
